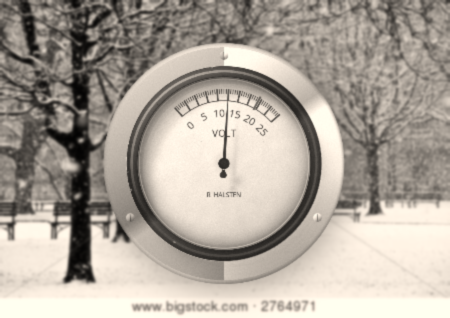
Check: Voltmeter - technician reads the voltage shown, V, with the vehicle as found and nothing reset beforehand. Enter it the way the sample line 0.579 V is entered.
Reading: 12.5 V
